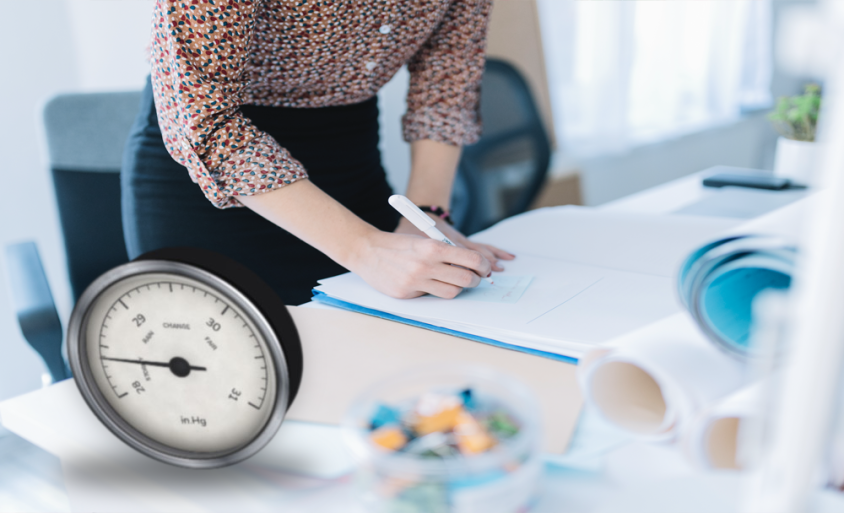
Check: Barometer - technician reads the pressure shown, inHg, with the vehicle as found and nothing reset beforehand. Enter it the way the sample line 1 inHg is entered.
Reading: 28.4 inHg
